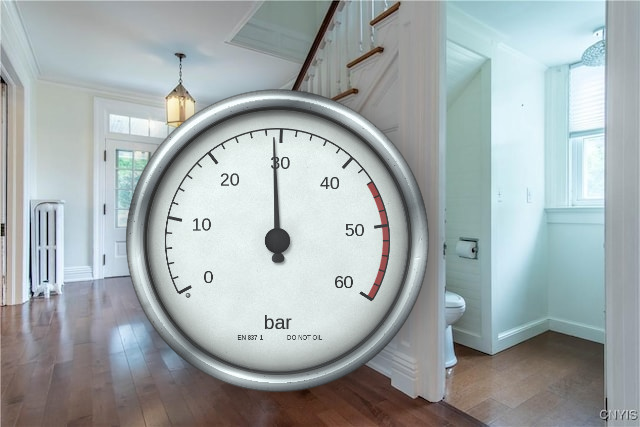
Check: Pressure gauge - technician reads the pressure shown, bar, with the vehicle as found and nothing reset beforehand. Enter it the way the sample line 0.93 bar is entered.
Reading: 29 bar
